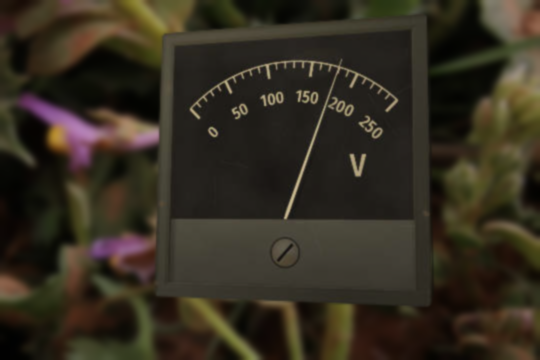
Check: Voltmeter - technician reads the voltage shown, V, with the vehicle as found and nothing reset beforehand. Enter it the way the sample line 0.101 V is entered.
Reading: 180 V
